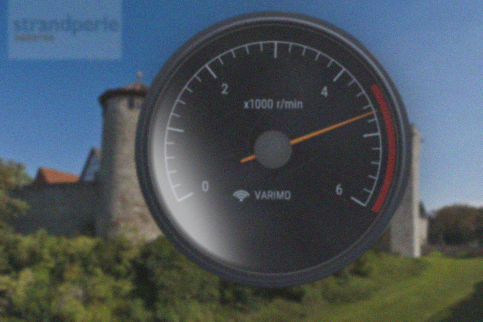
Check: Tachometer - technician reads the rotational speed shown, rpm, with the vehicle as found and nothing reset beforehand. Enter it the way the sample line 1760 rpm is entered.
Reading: 4700 rpm
